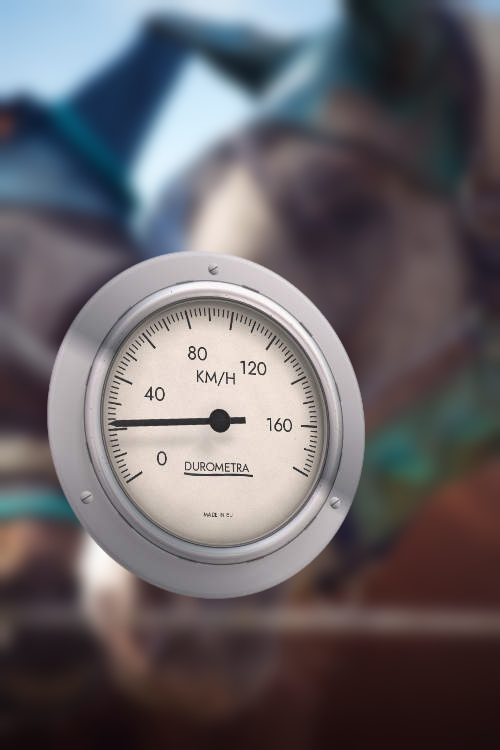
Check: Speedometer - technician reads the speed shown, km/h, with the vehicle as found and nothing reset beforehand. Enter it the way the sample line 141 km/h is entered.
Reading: 22 km/h
